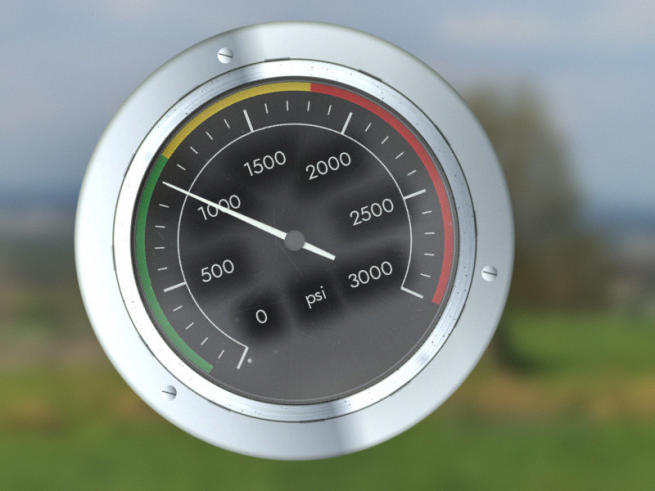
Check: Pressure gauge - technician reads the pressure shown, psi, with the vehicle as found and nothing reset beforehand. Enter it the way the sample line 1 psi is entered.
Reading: 1000 psi
